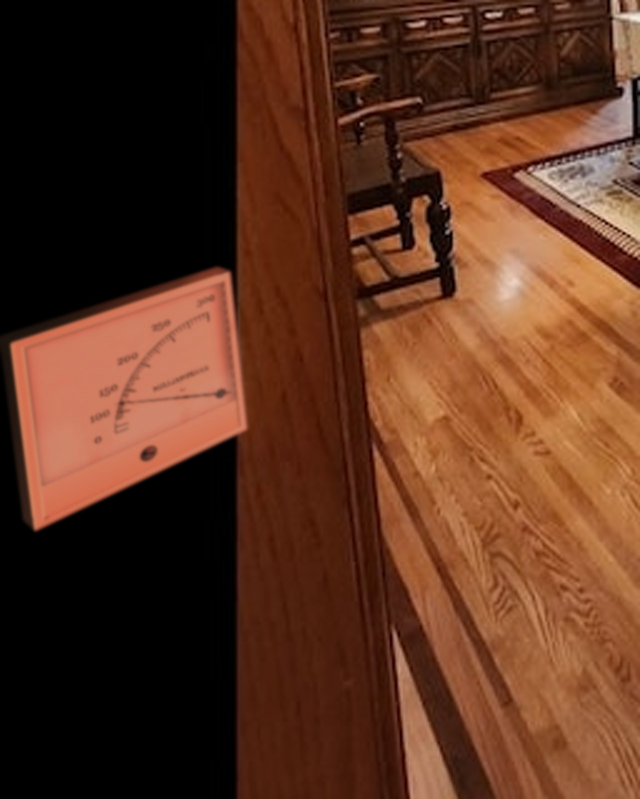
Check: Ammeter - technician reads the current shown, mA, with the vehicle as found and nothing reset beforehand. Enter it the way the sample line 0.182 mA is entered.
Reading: 125 mA
